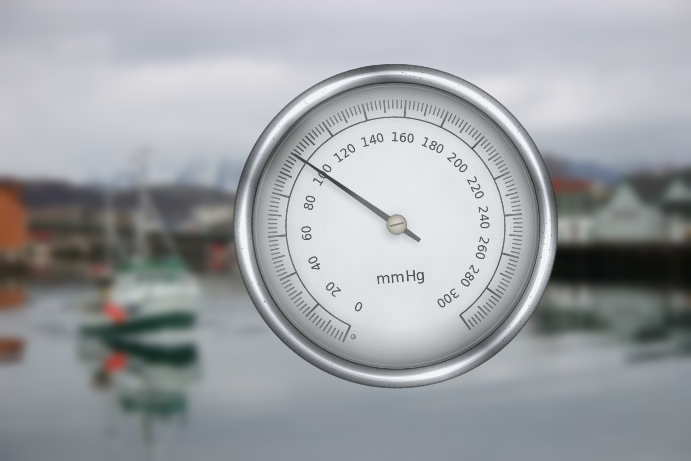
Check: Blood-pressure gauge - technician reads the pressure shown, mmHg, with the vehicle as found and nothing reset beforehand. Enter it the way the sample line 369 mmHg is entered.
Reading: 100 mmHg
